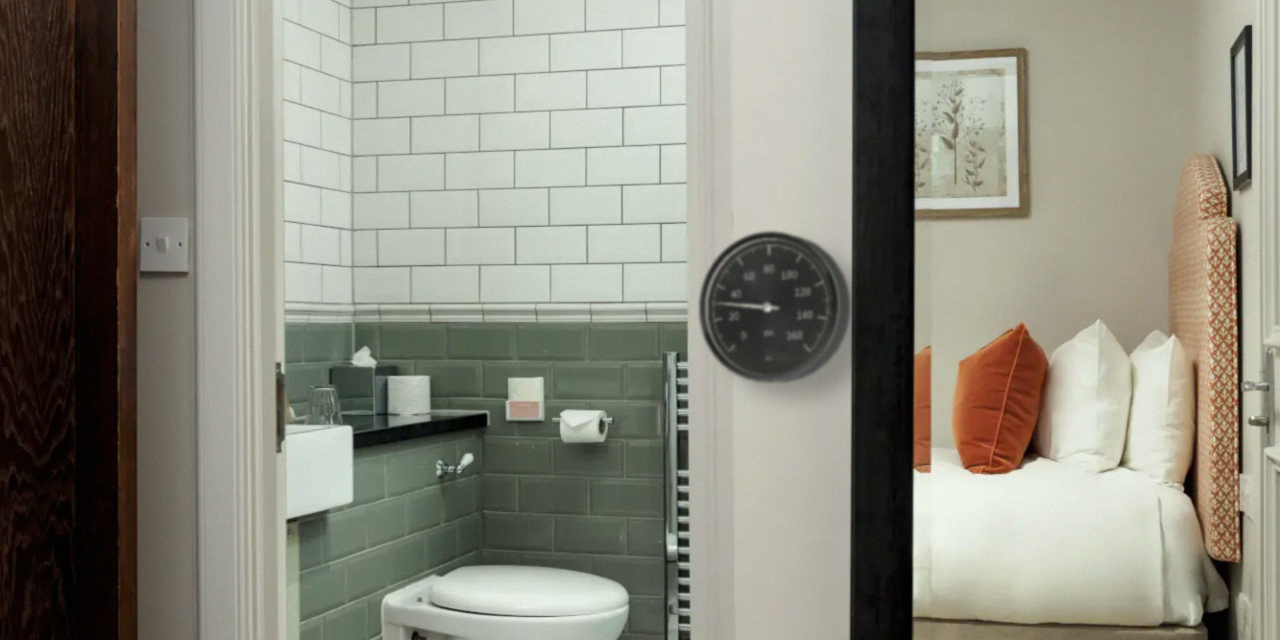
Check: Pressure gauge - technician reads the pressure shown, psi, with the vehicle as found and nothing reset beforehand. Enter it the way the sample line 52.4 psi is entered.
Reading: 30 psi
